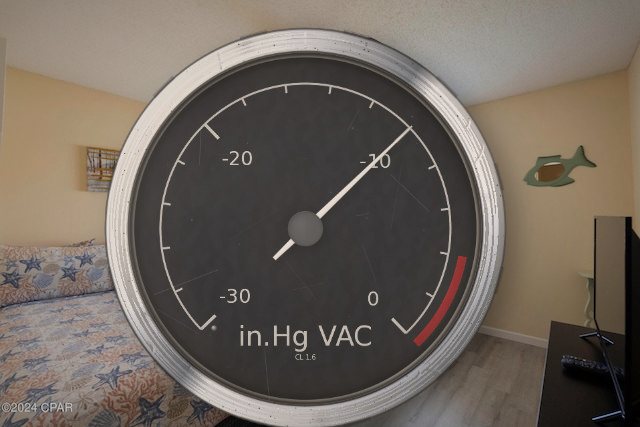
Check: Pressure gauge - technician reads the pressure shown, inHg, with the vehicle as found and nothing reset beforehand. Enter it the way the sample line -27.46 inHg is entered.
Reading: -10 inHg
